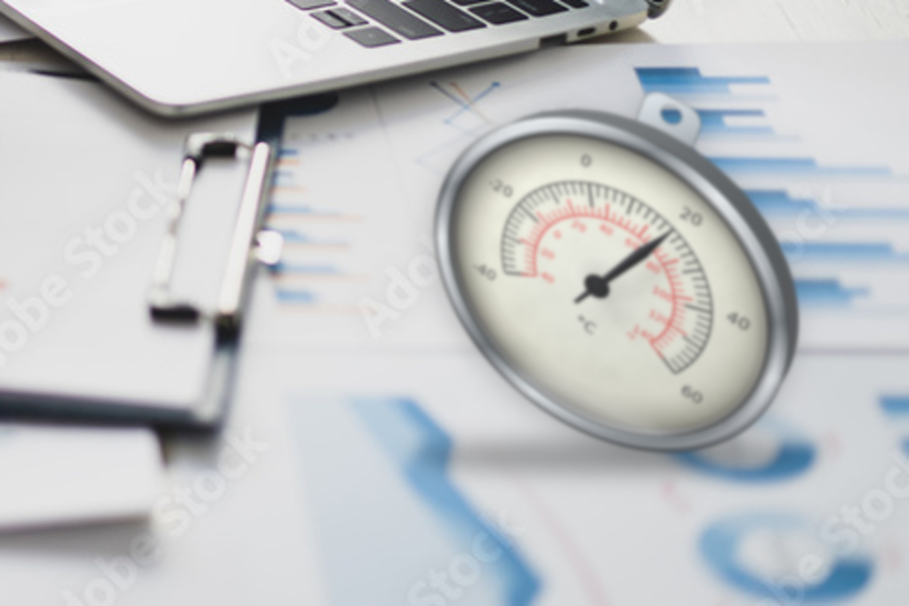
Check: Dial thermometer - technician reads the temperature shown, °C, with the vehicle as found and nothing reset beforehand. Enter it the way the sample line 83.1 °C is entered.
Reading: 20 °C
